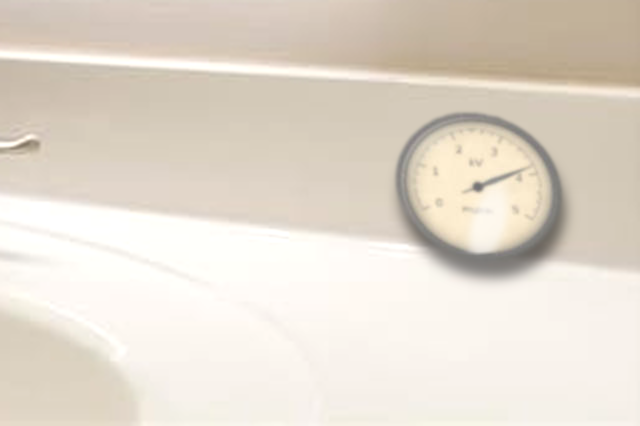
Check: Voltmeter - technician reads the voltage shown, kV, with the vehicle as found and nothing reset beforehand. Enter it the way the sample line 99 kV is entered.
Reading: 3.8 kV
